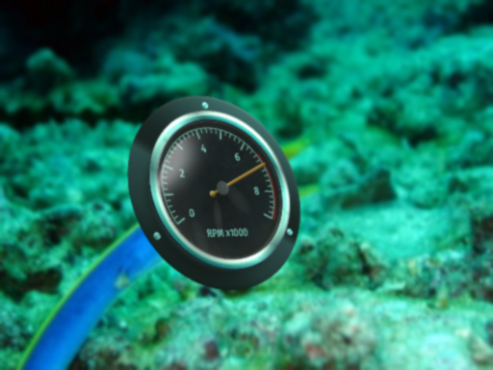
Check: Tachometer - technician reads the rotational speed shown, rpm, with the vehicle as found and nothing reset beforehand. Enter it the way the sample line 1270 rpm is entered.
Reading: 7000 rpm
